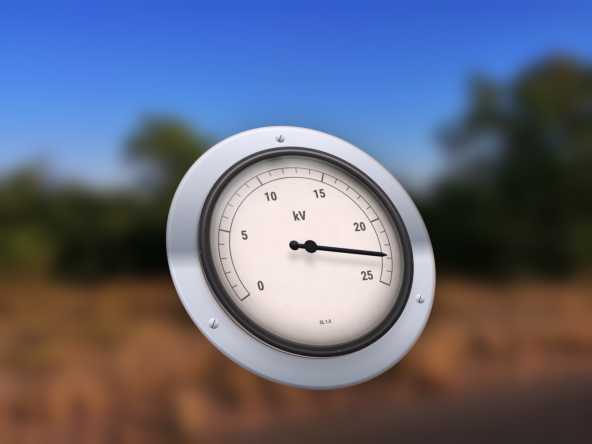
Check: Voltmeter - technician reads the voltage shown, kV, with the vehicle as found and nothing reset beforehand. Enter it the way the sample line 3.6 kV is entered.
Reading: 23 kV
